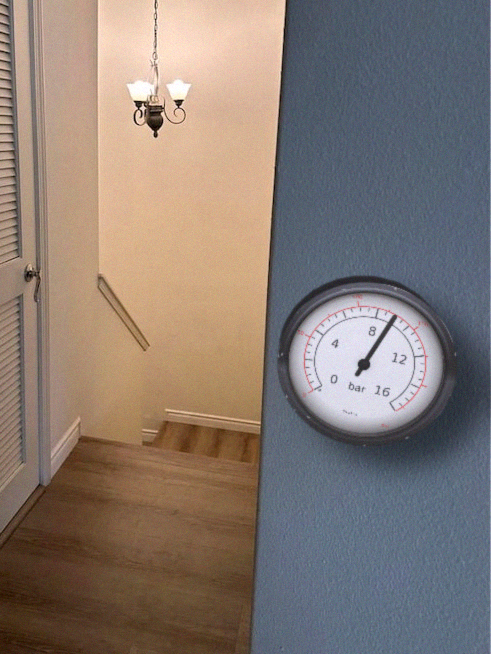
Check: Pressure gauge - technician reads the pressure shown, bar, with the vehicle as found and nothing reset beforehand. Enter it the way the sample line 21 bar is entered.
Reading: 9 bar
